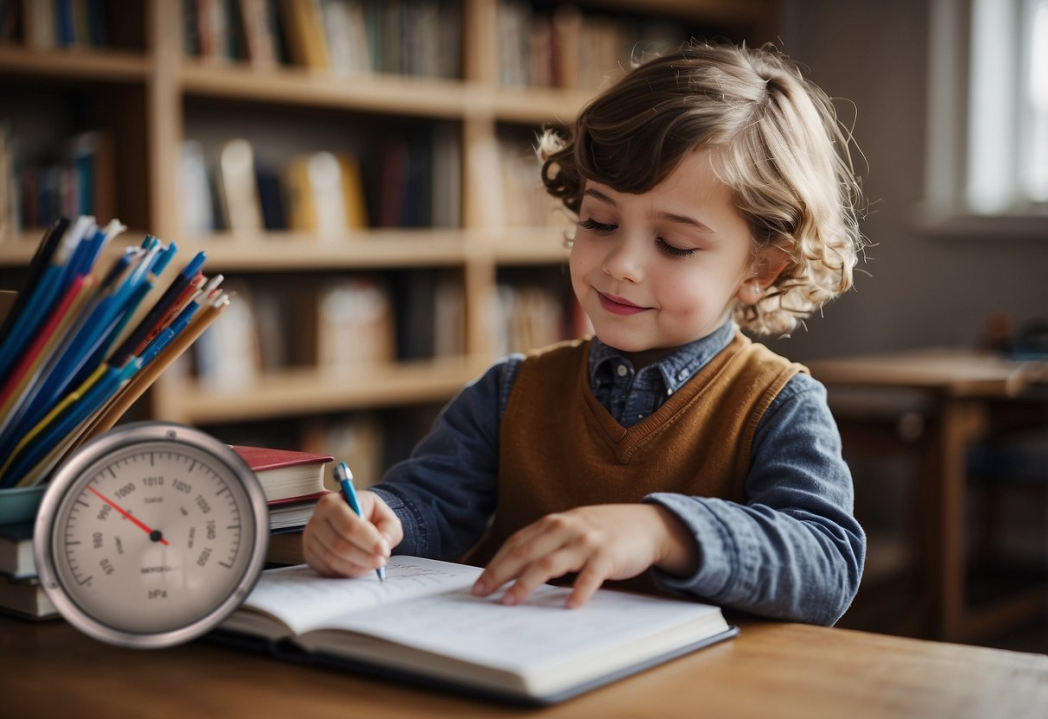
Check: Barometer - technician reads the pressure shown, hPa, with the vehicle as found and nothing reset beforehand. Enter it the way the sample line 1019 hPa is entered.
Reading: 994 hPa
